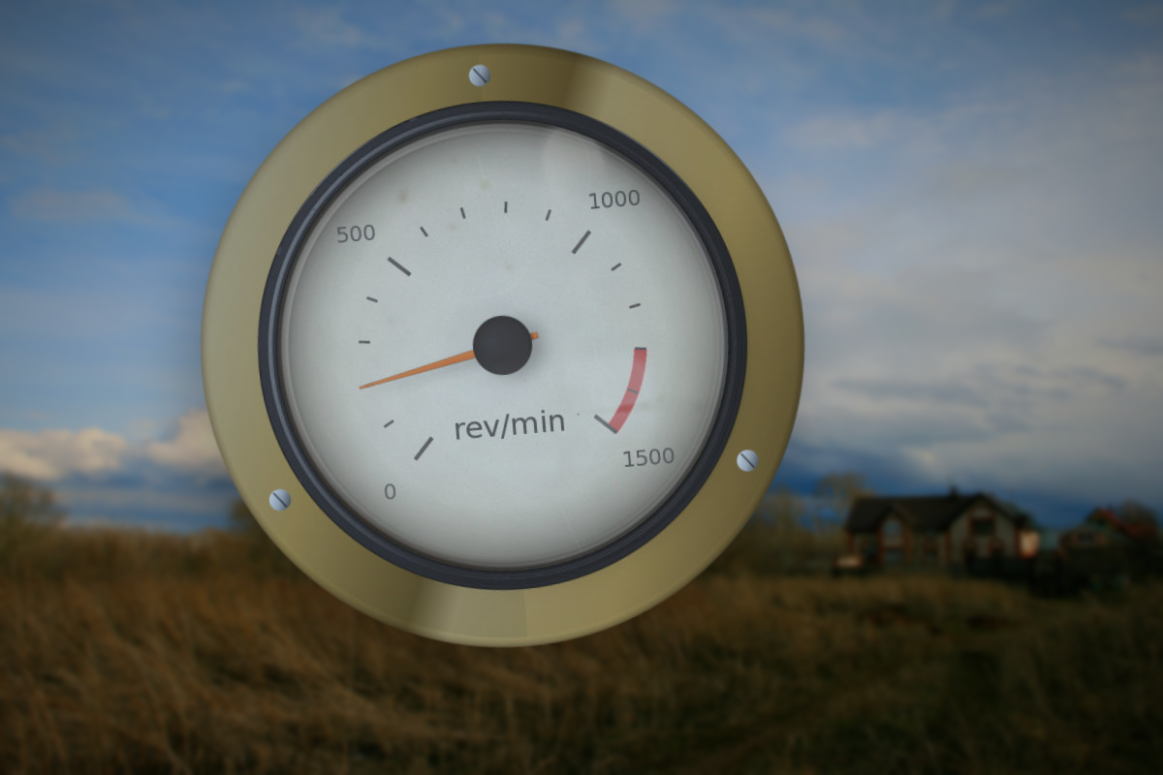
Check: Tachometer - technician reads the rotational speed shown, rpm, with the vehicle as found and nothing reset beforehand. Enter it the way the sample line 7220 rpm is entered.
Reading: 200 rpm
